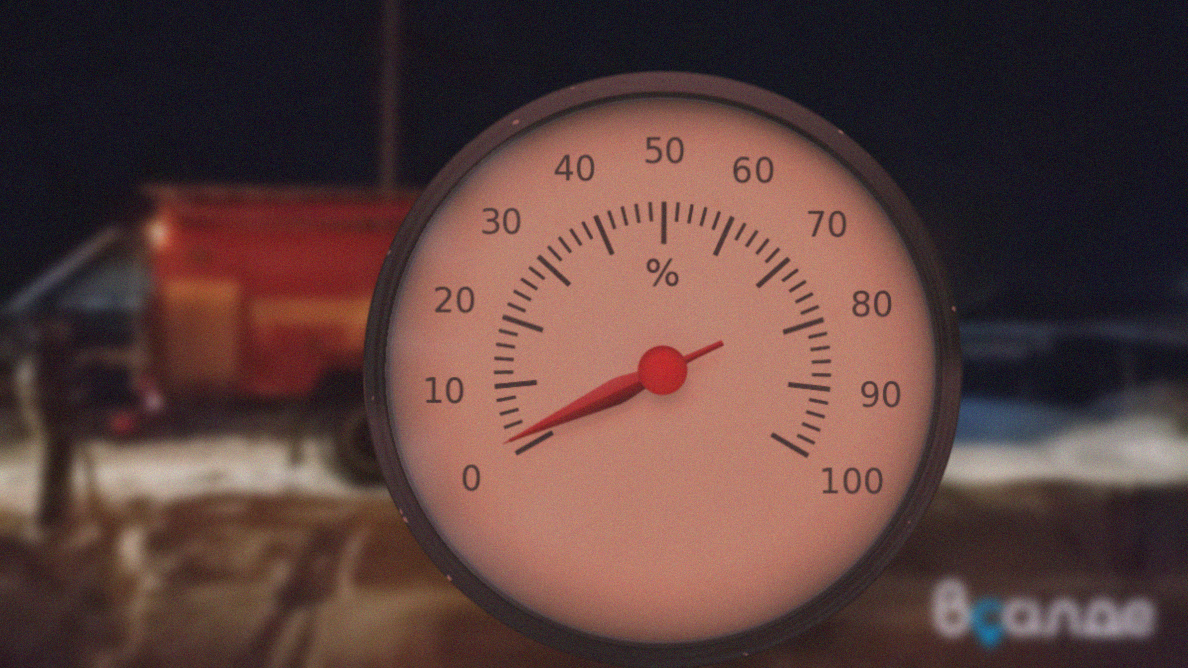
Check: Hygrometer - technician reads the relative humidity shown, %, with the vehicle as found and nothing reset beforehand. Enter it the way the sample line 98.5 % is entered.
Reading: 2 %
